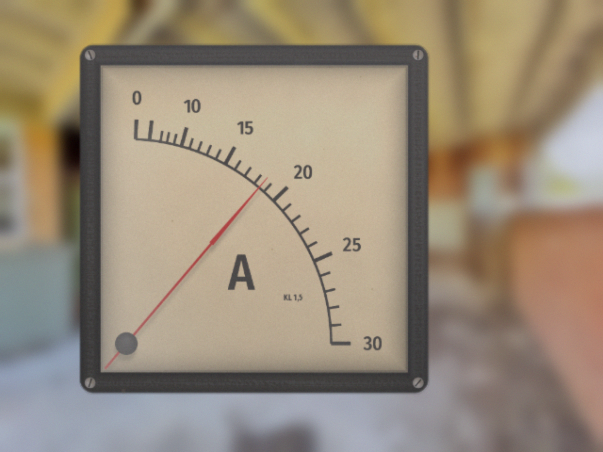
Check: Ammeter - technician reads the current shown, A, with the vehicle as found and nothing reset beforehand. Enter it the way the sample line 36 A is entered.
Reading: 18.5 A
